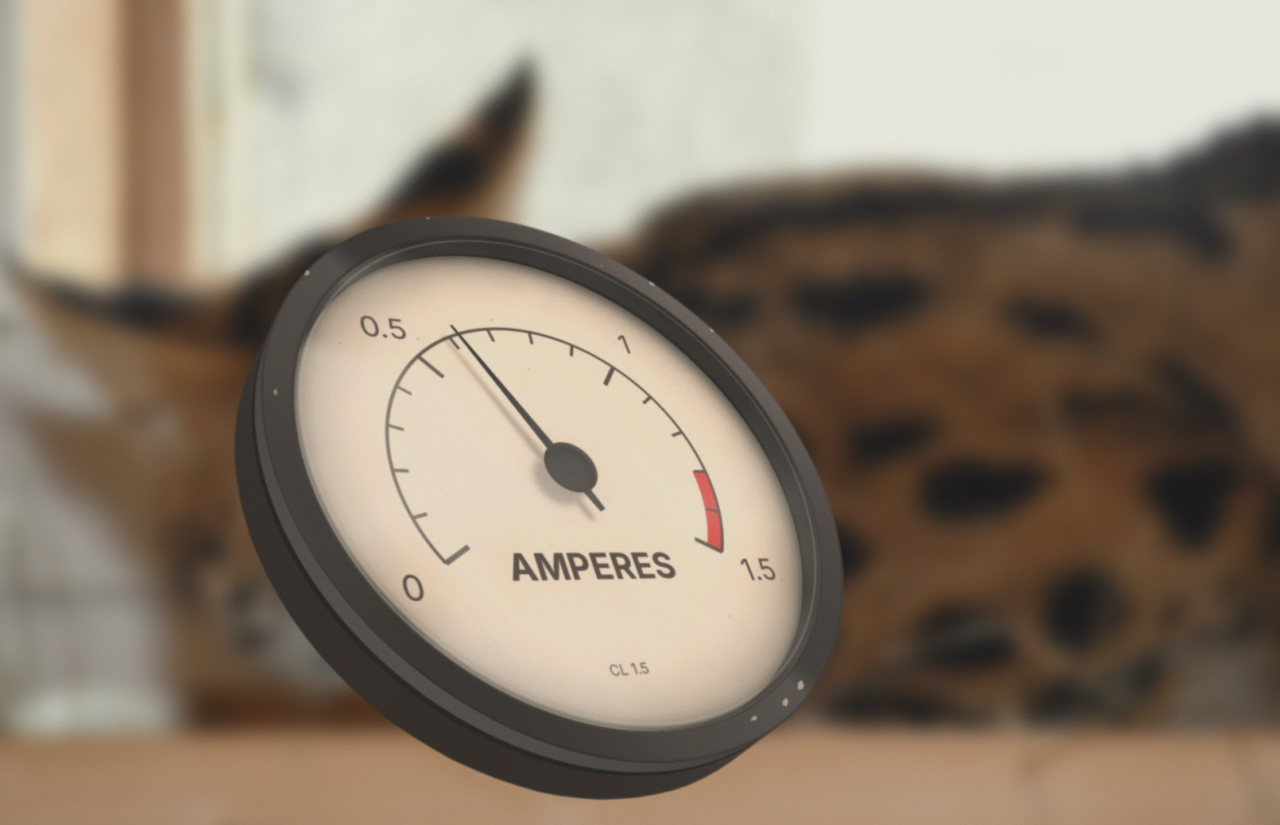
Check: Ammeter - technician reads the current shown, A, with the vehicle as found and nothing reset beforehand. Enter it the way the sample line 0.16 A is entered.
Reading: 0.6 A
